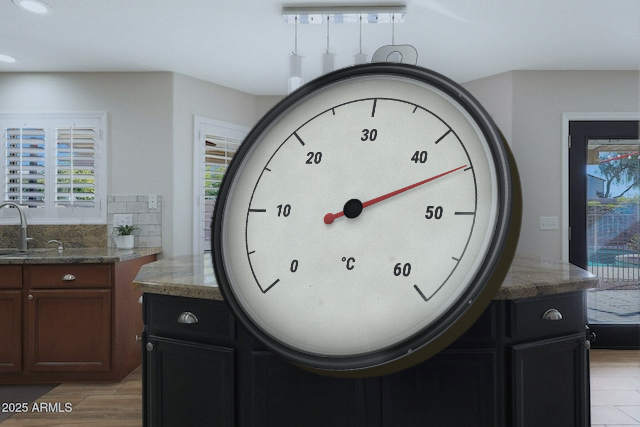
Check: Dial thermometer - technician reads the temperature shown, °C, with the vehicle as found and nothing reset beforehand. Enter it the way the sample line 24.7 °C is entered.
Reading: 45 °C
